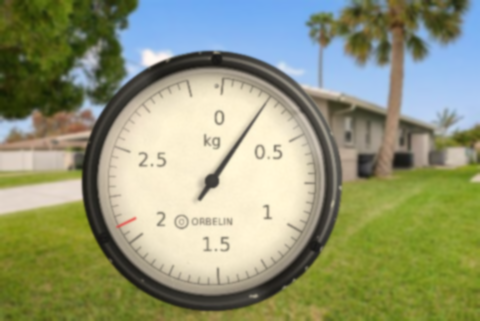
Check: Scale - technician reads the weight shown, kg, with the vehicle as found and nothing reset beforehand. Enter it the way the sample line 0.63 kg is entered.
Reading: 0.25 kg
